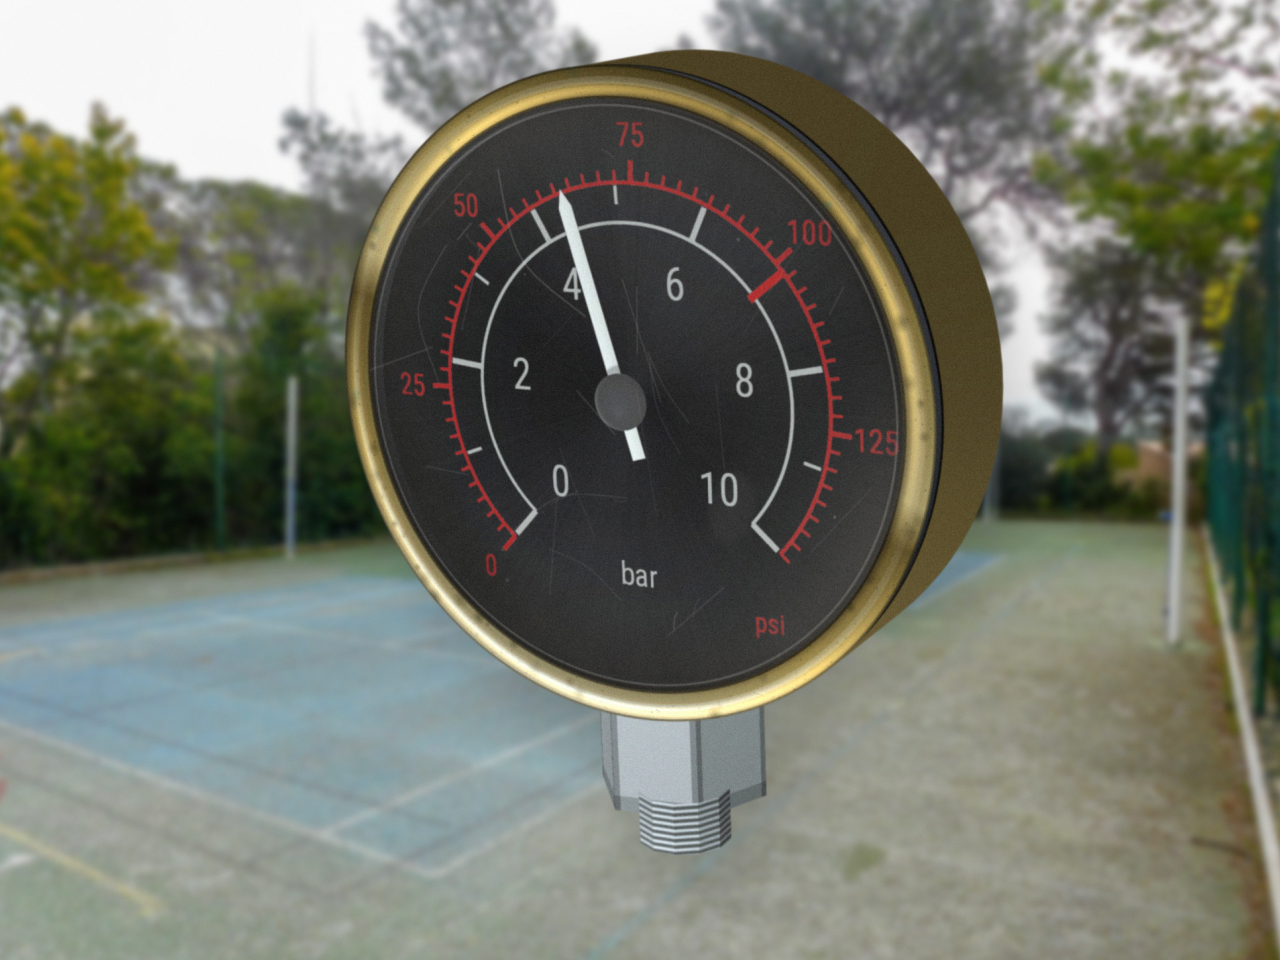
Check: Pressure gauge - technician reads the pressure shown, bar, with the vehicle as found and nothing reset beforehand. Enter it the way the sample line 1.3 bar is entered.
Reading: 4.5 bar
